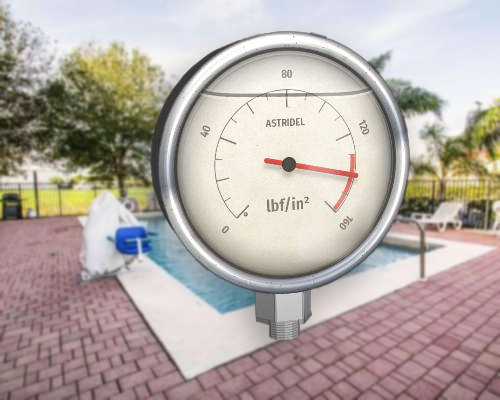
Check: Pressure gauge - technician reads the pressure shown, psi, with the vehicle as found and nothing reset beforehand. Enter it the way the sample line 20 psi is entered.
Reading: 140 psi
